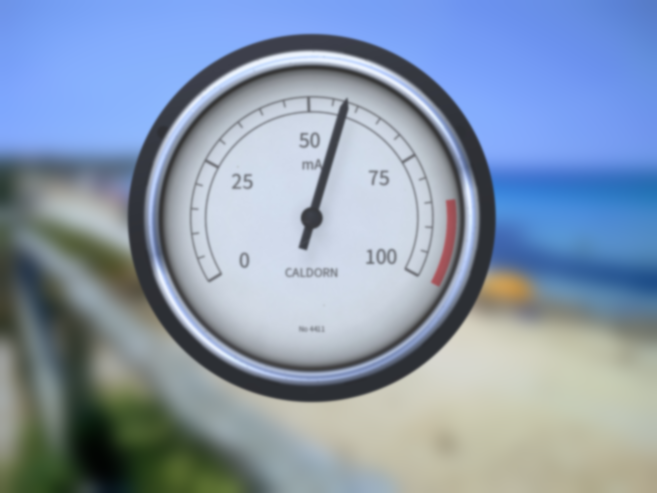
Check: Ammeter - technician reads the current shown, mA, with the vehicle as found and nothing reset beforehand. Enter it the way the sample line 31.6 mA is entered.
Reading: 57.5 mA
